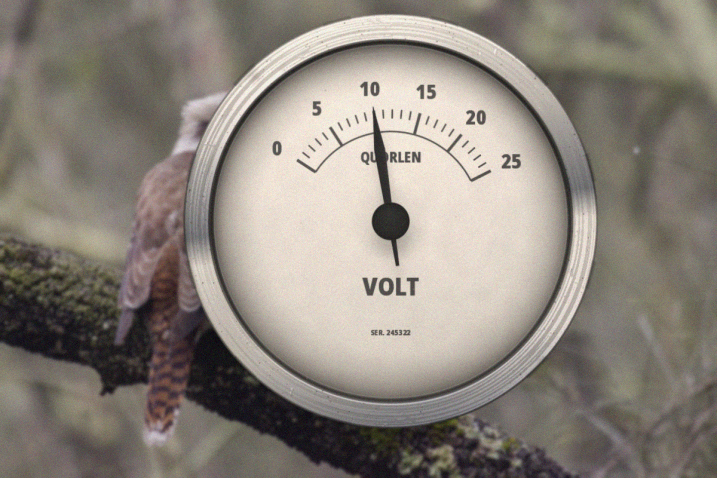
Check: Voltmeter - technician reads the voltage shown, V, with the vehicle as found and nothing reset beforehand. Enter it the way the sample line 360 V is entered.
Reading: 10 V
